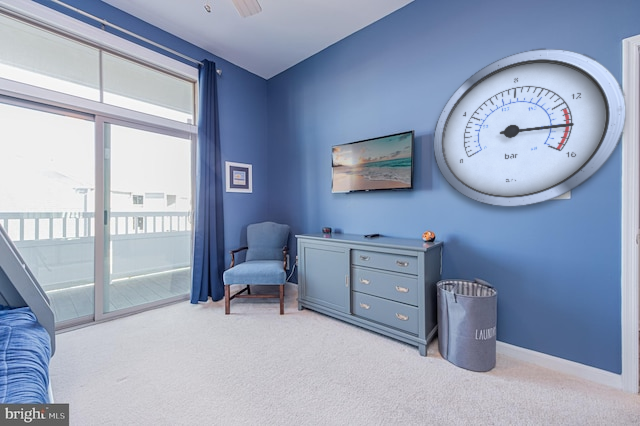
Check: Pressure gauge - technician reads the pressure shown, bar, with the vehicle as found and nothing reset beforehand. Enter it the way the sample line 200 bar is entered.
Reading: 14 bar
